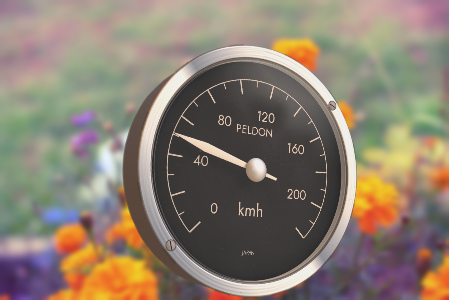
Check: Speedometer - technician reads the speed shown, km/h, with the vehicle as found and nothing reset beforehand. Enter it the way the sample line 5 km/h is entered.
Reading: 50 km/h
